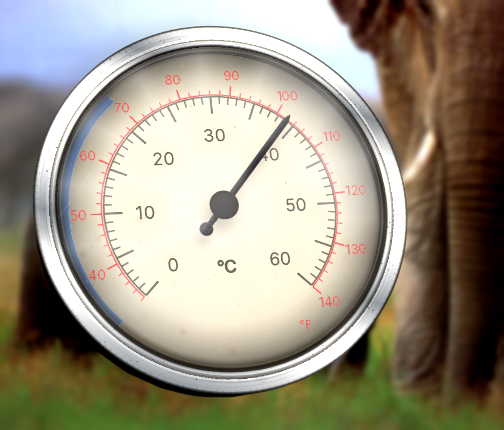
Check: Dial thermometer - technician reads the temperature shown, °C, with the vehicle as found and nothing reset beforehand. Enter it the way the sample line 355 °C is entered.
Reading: 39 °C
